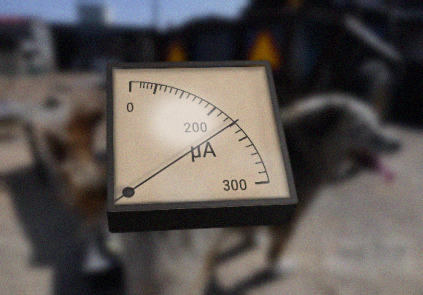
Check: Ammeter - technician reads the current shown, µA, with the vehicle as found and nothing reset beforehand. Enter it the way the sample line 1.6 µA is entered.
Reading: 230 µA
